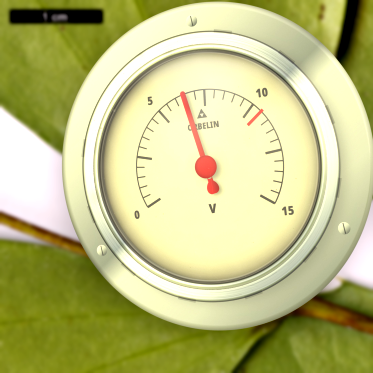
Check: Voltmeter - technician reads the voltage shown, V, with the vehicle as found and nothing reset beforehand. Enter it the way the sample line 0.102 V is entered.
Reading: 6.5 V
